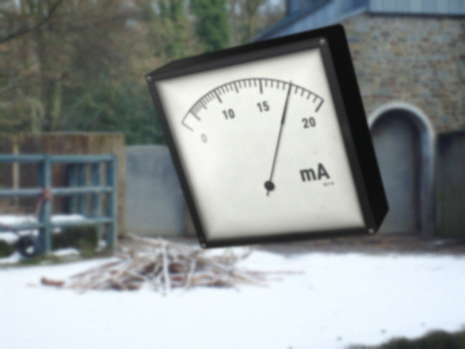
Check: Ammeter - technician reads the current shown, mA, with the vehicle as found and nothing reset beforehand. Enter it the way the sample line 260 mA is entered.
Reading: 17.5 mA
